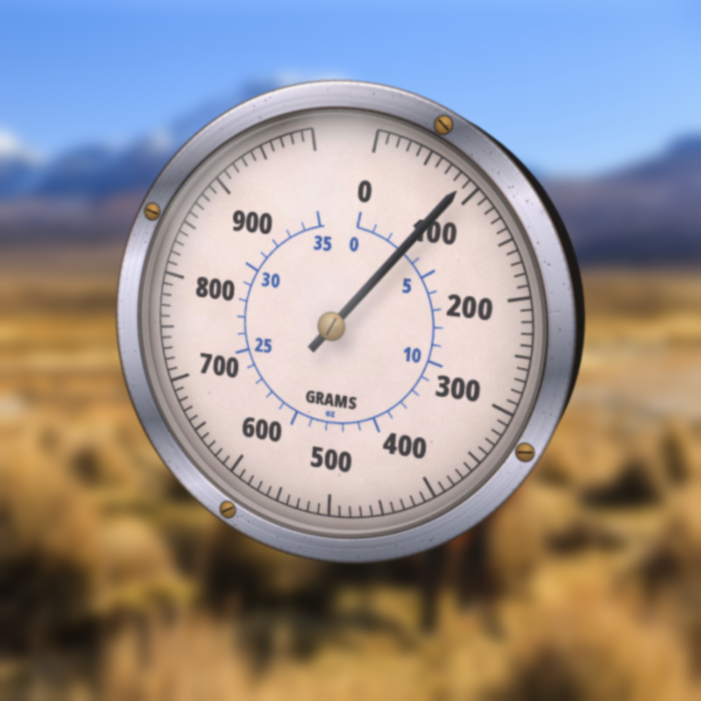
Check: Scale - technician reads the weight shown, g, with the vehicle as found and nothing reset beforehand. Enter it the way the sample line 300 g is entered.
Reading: 90 g
